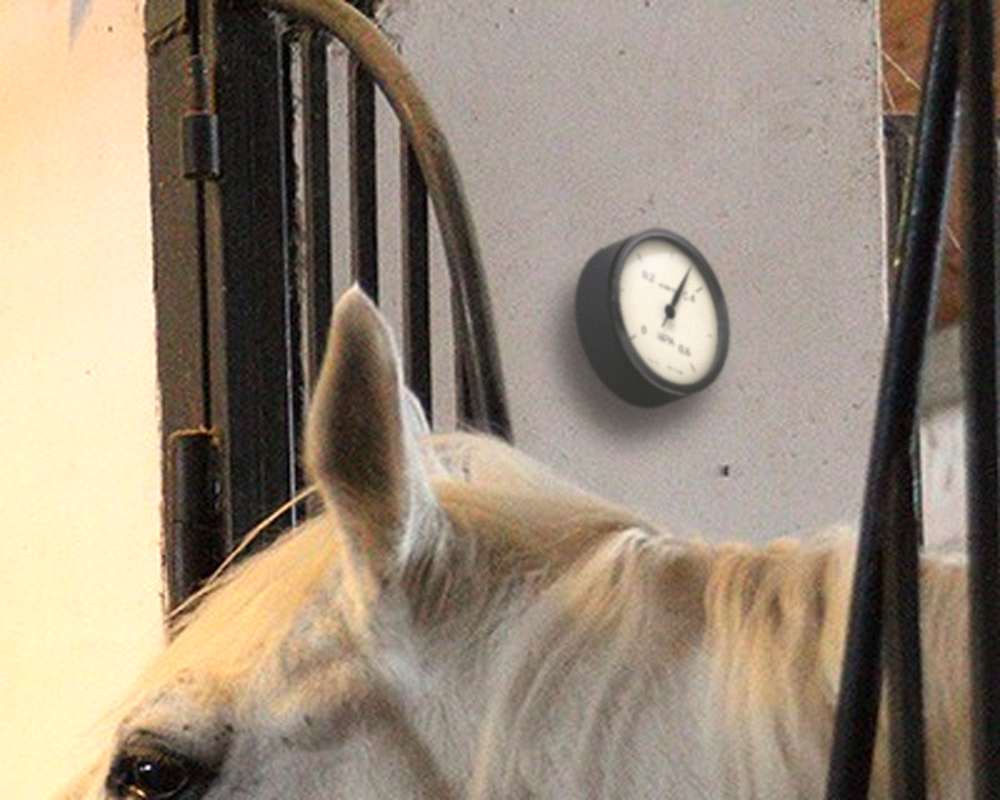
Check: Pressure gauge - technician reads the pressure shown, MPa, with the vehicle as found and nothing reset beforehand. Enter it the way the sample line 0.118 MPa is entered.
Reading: 0.35 MPa
